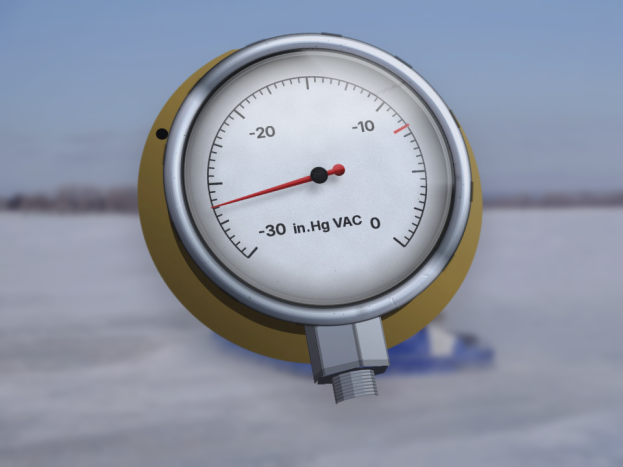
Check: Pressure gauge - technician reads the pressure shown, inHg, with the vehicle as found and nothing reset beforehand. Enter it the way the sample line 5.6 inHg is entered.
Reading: -26.5 inHg
